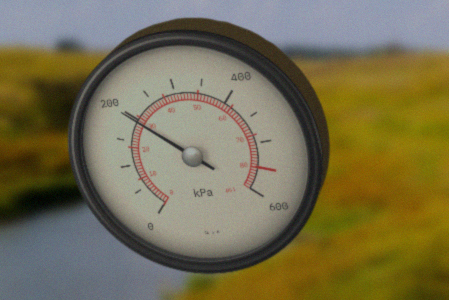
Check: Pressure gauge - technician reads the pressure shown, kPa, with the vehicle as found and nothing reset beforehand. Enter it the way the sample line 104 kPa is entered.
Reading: 200 kPa
